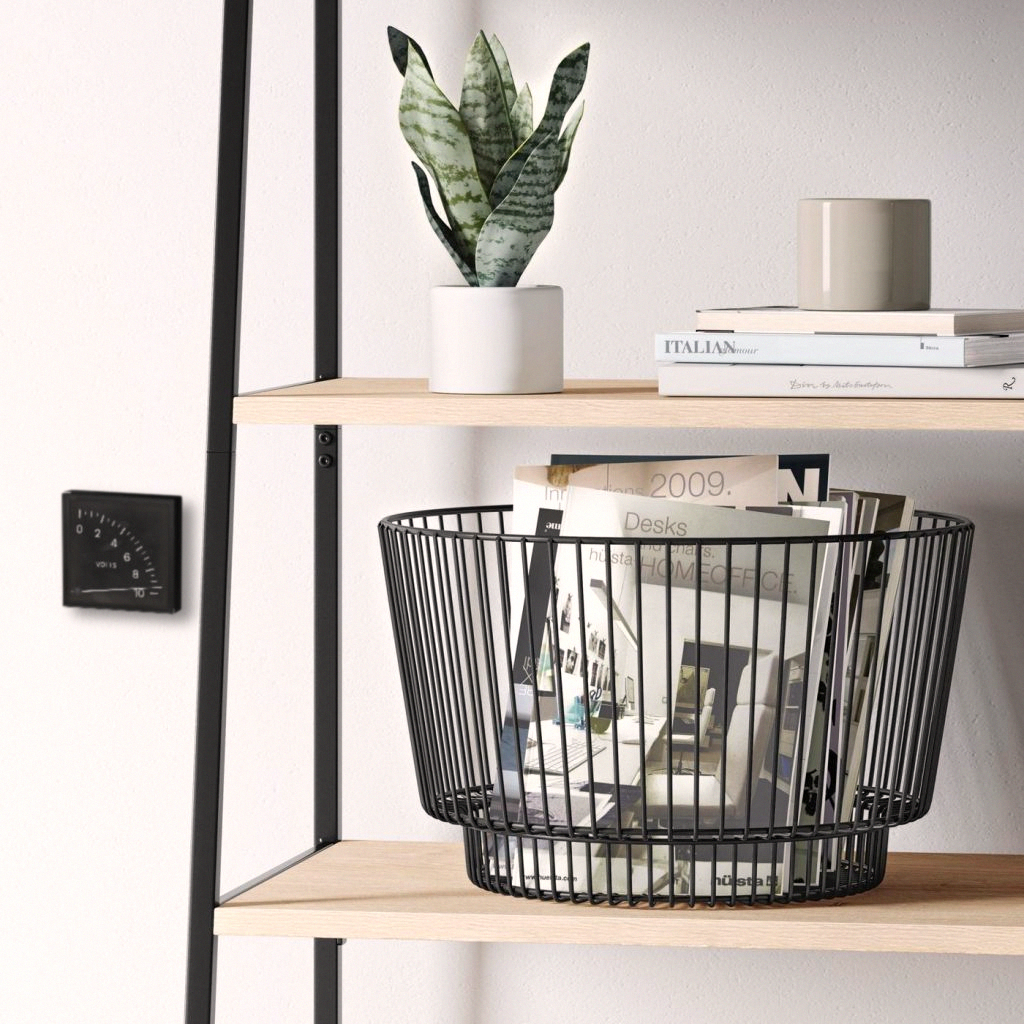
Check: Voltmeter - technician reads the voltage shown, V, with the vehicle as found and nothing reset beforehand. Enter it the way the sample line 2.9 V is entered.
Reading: 9.5 V
